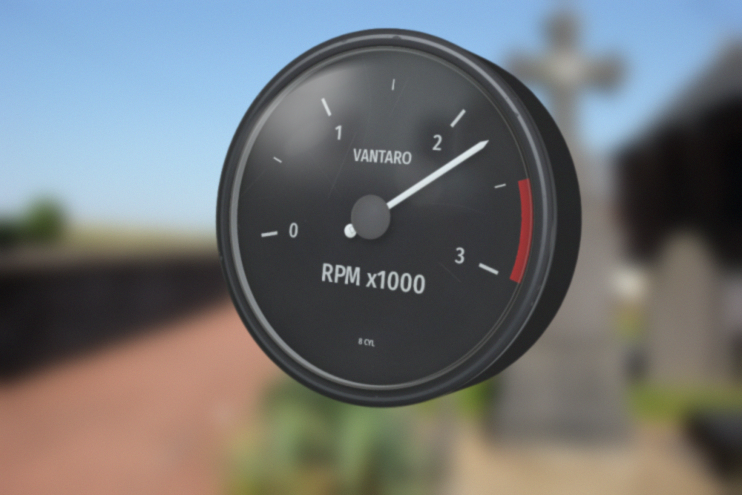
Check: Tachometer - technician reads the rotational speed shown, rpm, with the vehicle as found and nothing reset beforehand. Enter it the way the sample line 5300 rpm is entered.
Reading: 2250 rpm
